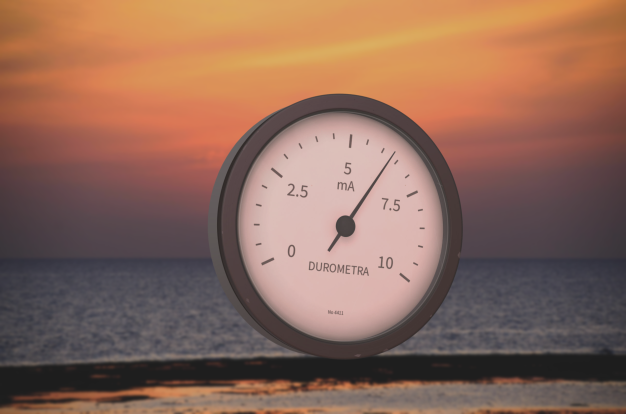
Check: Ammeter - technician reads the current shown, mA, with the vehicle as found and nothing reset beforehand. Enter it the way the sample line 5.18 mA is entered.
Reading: 6.25 mA
